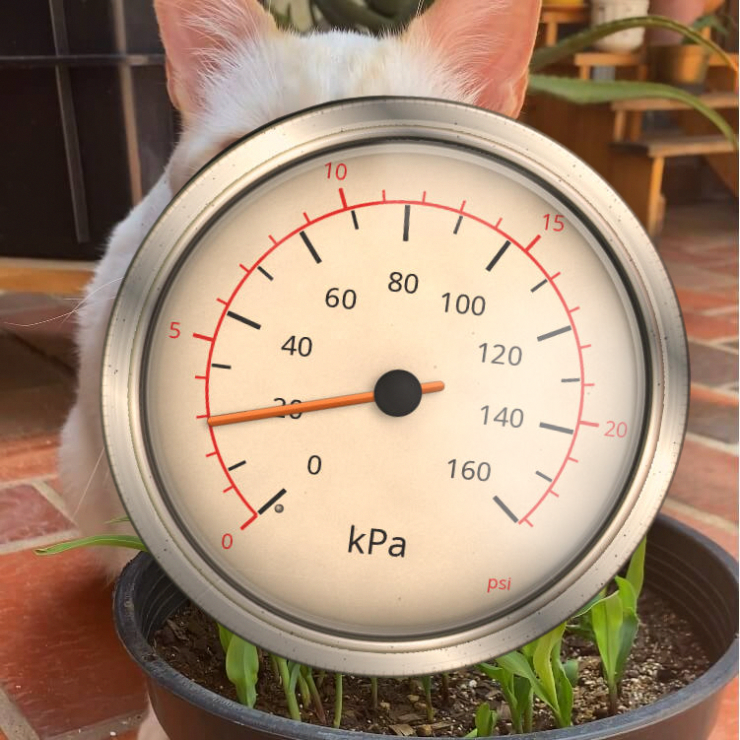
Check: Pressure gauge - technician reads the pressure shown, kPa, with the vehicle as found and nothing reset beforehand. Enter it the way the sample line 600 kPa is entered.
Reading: 20 kPa
